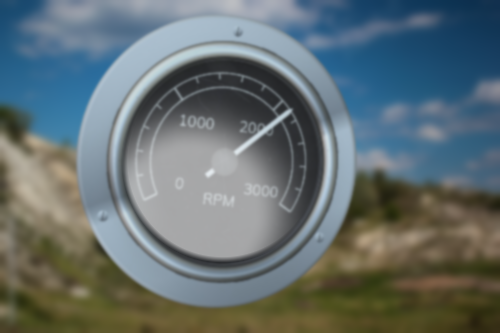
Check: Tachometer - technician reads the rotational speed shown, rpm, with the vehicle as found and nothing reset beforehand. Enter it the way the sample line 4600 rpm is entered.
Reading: 2100 rpm
